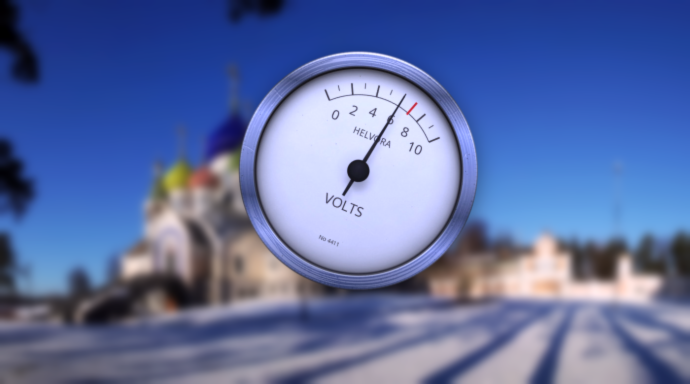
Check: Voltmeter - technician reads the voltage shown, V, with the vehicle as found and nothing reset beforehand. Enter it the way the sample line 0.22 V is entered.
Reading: 6 V
